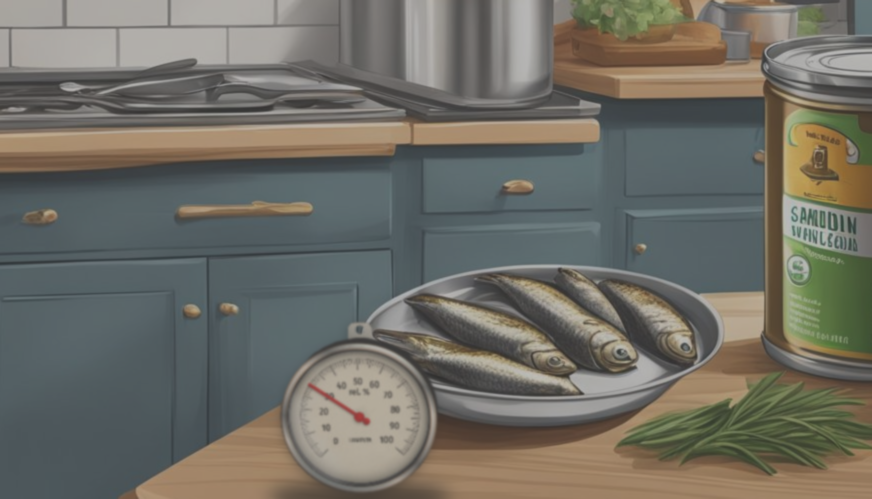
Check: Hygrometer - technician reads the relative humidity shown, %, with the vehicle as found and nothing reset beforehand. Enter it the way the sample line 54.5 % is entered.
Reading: 30 %
